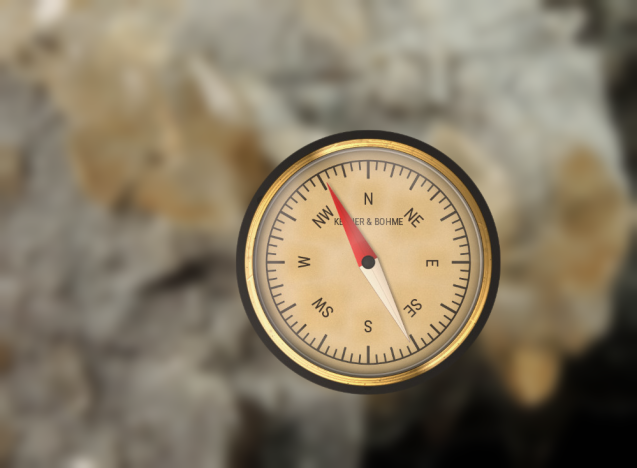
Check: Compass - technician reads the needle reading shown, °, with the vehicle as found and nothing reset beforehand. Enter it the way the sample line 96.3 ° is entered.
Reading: 332.5 °
